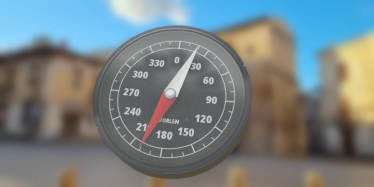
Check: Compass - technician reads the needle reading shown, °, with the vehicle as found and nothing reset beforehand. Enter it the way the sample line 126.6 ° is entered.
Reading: 200 °
